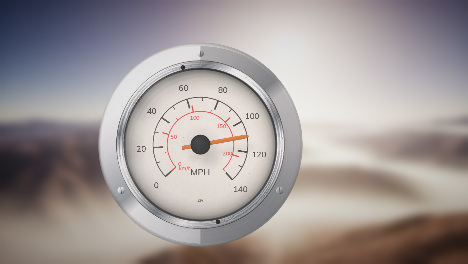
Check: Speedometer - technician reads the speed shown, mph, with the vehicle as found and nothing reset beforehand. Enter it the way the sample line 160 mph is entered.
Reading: 110 mph
